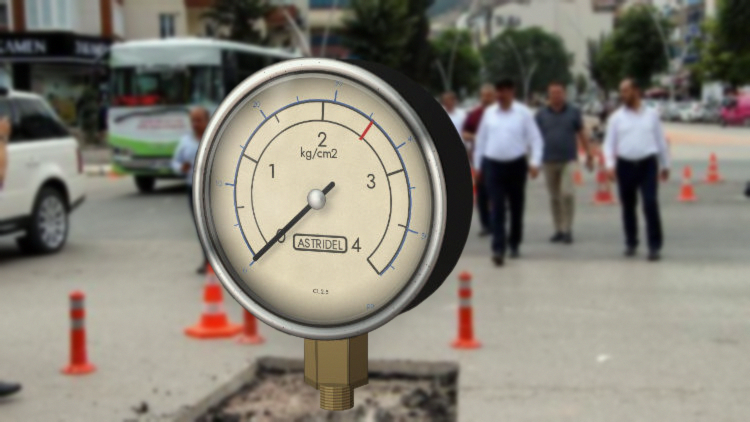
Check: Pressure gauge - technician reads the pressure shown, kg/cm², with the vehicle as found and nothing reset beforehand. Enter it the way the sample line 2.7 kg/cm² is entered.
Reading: 0 kg/cm²
